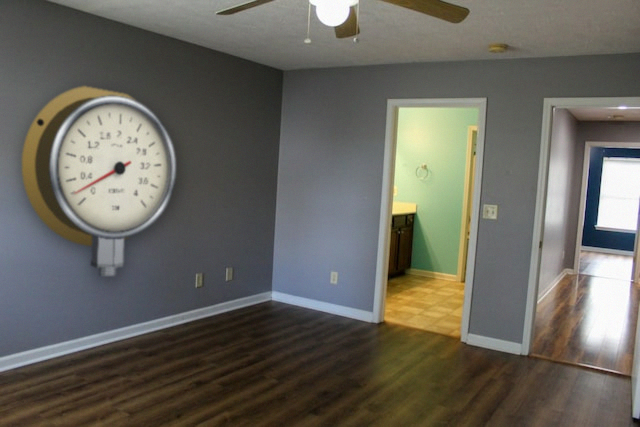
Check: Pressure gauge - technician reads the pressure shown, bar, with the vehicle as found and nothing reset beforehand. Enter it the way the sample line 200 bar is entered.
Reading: 0.2 bar
